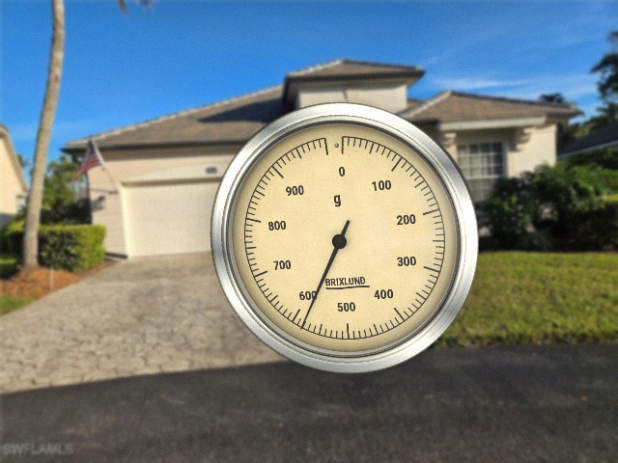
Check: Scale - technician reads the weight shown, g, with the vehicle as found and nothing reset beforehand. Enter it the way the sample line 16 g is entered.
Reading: 580 g
